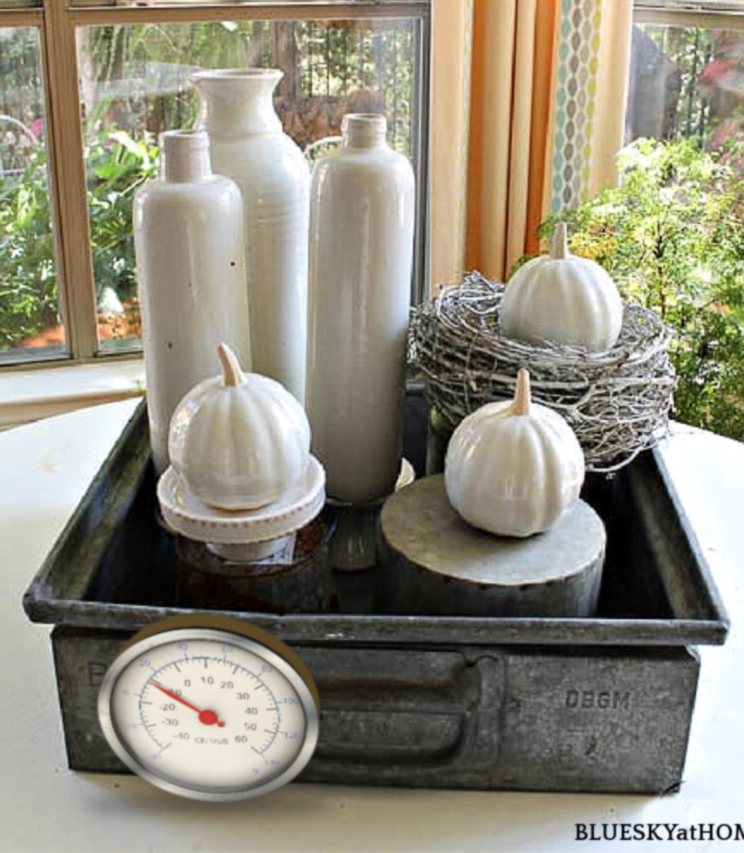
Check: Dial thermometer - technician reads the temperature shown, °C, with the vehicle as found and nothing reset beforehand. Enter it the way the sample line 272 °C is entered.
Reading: -10 °C
